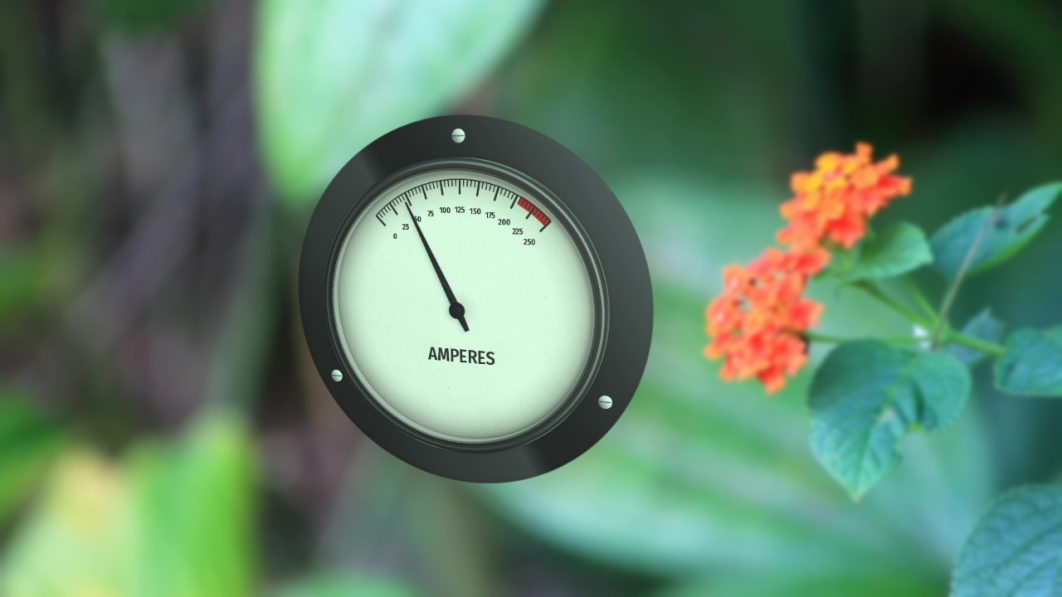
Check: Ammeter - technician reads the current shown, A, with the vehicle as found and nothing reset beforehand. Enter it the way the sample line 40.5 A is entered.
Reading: 50 A
